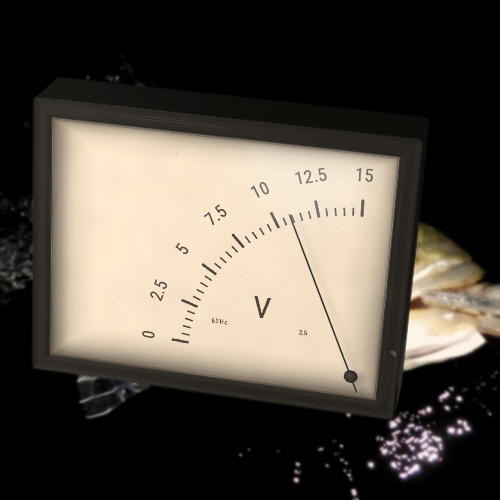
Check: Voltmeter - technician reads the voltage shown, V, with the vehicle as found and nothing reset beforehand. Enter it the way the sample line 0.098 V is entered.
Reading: 11 V
